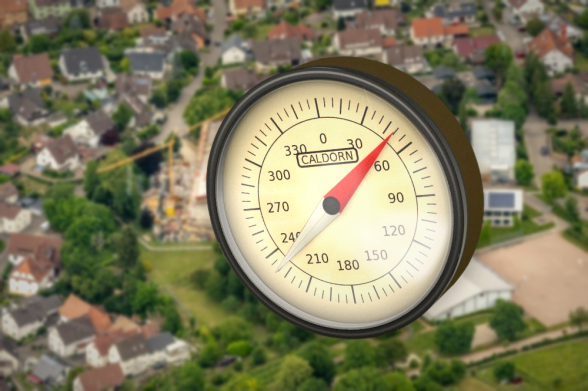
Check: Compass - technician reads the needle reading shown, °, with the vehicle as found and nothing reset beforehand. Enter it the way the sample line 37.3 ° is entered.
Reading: 50 °
